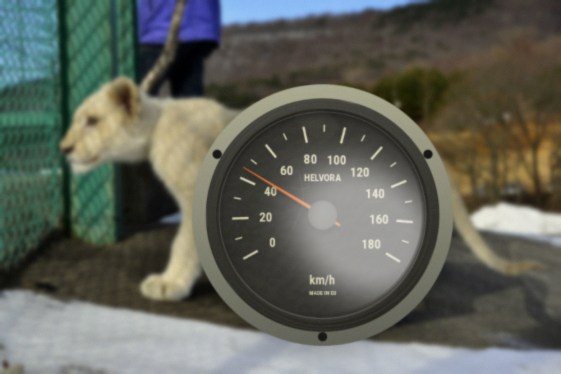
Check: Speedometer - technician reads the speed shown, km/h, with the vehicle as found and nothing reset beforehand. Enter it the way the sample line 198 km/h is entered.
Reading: 45 km/h
